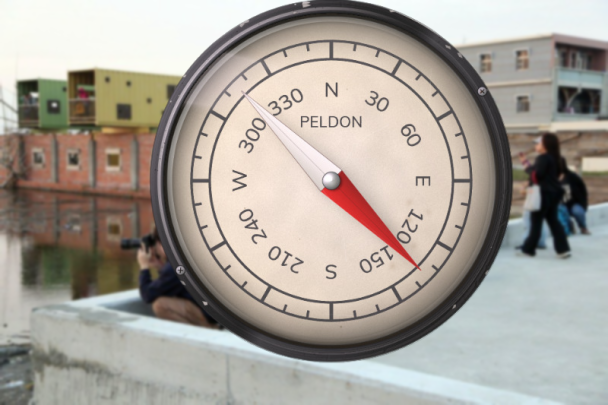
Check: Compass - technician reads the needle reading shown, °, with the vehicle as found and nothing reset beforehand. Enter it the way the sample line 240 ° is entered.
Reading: 135 °
